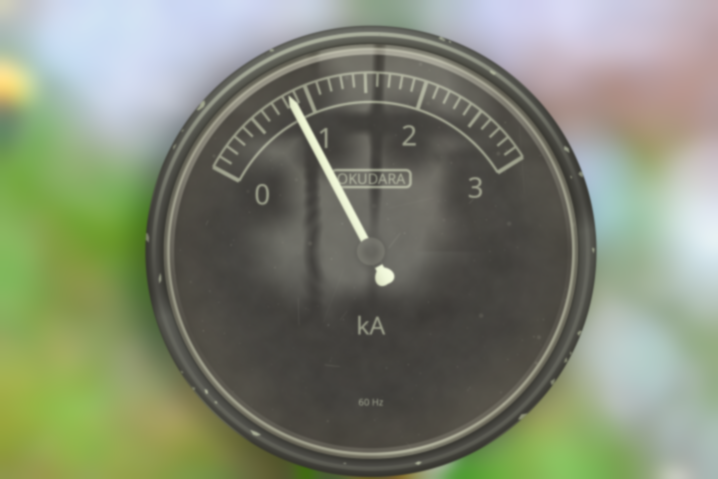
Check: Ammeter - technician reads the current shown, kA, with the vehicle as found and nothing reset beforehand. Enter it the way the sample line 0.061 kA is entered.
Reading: 0.85 kA
